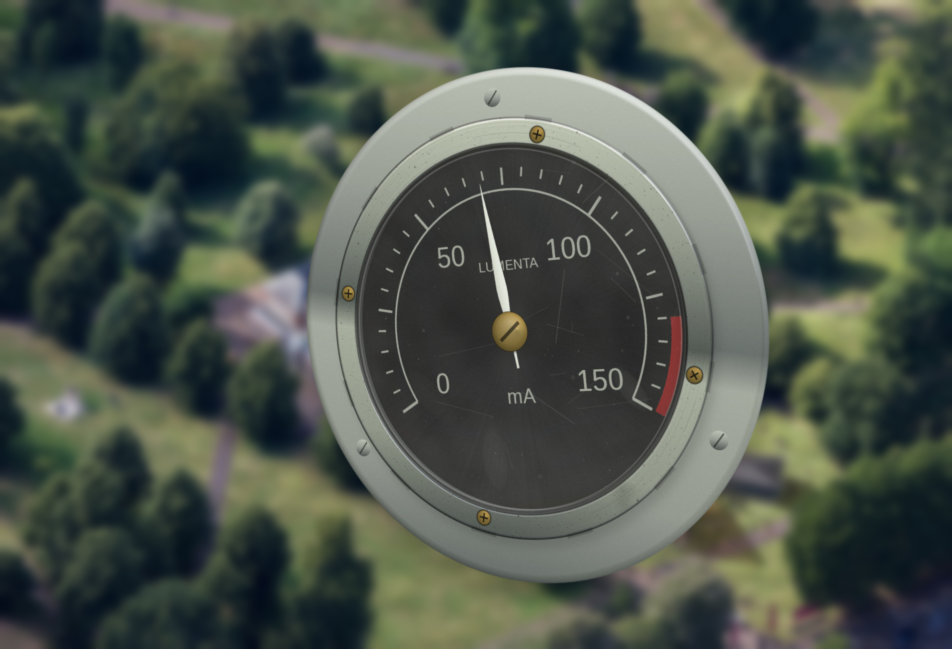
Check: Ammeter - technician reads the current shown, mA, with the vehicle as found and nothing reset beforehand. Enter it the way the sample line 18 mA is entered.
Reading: 70 mA
